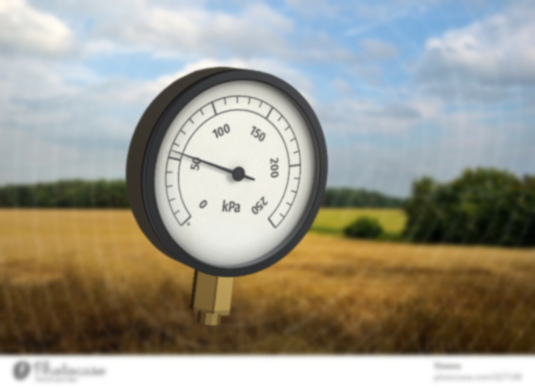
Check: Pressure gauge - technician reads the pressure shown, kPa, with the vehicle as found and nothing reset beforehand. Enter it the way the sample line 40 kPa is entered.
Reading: 55 kPa
